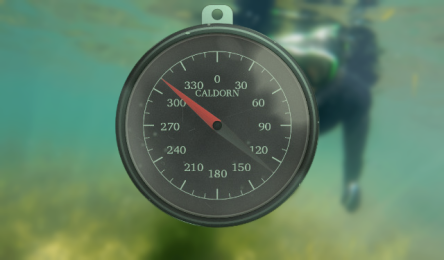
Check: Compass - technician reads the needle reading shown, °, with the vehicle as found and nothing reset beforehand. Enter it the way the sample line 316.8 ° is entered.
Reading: 310 °
